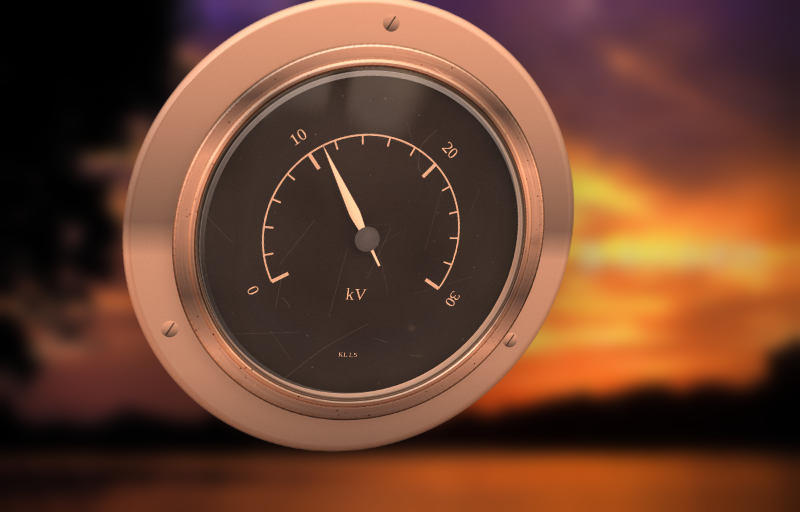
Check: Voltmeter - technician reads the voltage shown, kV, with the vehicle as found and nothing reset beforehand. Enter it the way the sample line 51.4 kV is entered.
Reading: 11 kV
